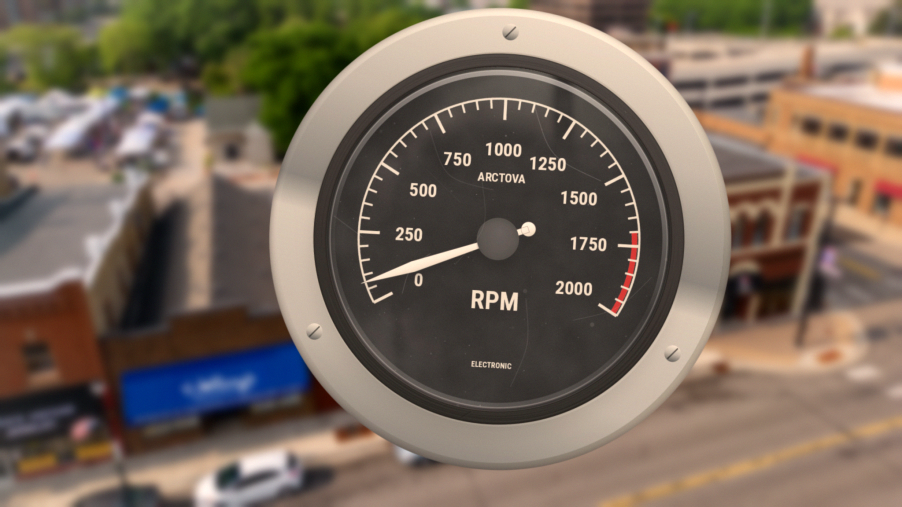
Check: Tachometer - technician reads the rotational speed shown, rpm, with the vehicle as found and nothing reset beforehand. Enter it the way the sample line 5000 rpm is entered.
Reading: 75 rpm
